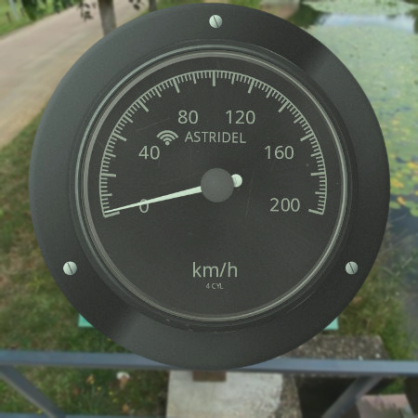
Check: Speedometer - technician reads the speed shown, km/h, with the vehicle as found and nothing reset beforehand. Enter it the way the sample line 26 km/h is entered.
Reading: 2 km/h
